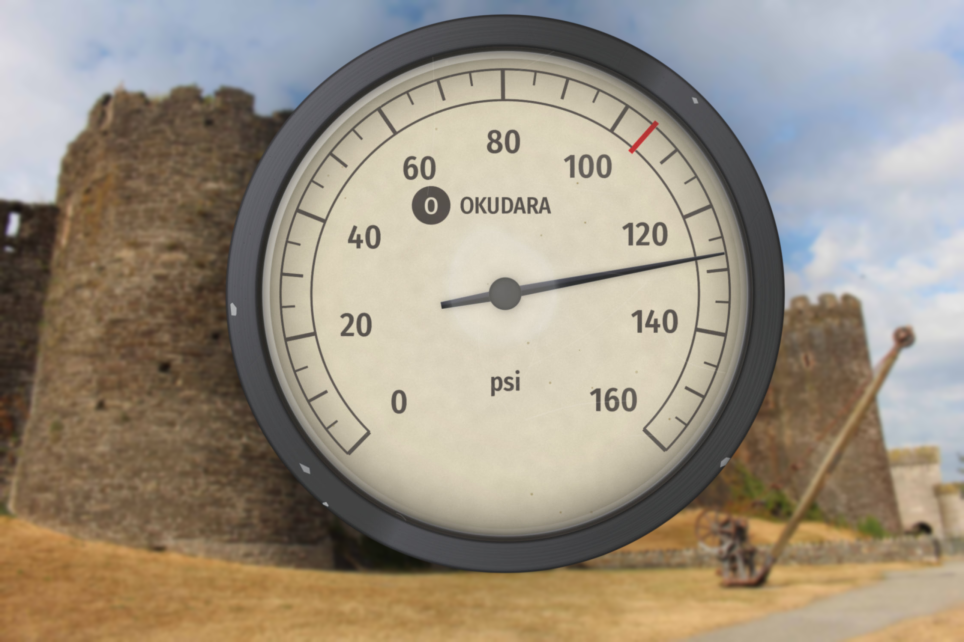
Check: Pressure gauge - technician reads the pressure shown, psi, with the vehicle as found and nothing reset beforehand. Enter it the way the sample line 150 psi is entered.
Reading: 127.5 psi
